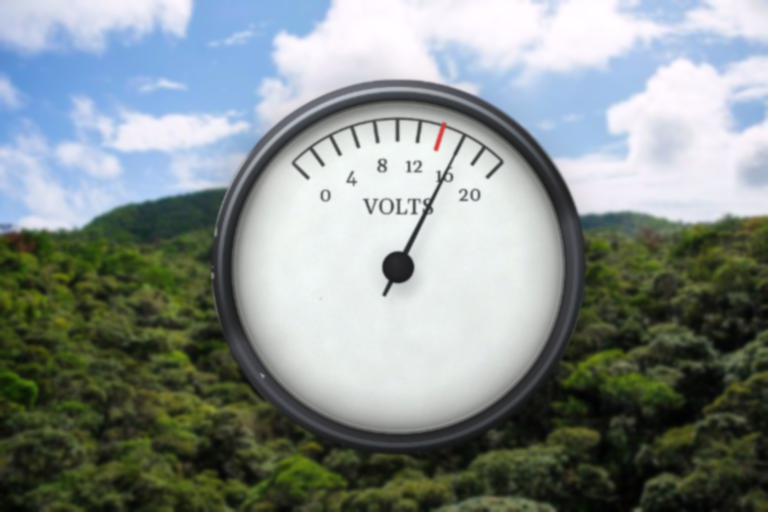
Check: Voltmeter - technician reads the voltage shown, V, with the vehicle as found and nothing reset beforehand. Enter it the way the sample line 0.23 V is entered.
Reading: 16 V
